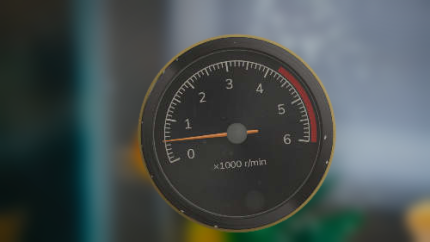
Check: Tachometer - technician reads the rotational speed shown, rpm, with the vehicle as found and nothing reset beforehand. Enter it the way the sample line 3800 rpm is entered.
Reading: 500 rpm
